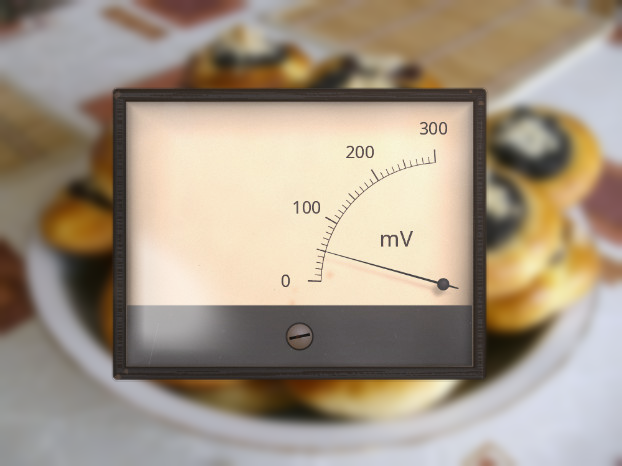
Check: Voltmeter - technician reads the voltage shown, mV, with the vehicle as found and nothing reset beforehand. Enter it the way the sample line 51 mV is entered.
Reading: 50 mV
